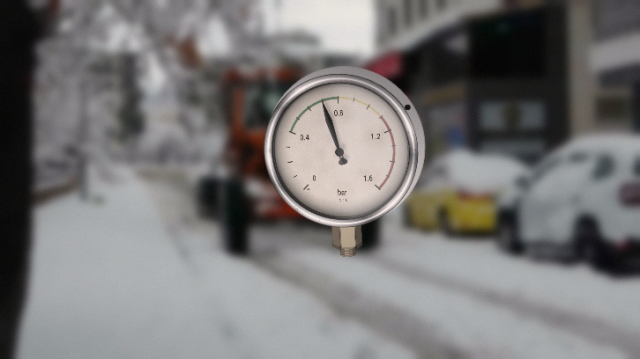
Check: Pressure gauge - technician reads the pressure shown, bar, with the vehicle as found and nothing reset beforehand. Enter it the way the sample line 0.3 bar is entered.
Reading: 0.7 bar
